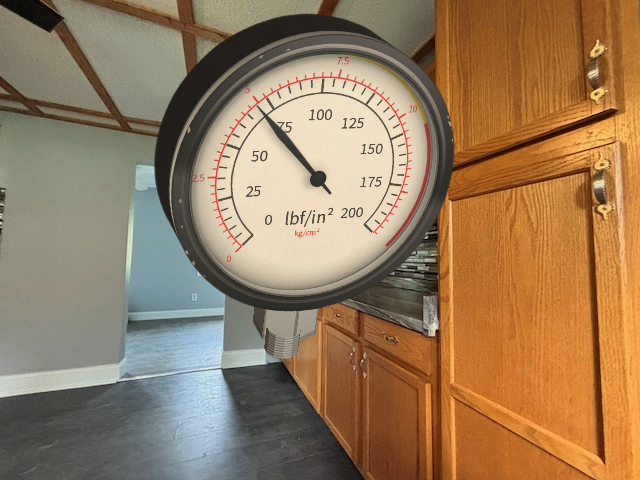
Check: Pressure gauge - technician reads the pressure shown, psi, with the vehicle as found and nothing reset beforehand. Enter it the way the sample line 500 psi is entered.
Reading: 70 psi
